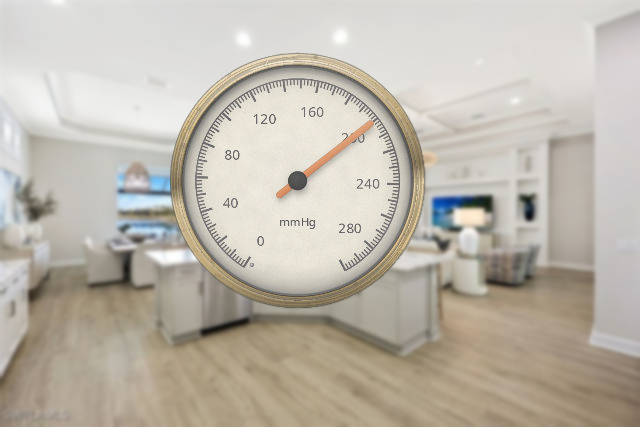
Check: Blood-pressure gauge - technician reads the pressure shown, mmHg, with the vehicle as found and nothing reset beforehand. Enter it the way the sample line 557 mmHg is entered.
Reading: 200 mmHg
